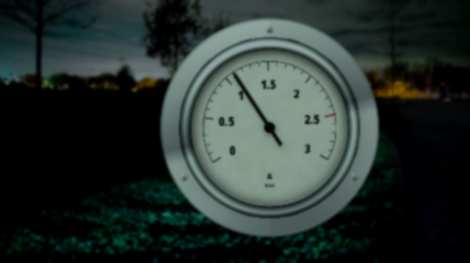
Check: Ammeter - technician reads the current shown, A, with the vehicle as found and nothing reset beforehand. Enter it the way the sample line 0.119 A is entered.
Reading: 1.1 A
